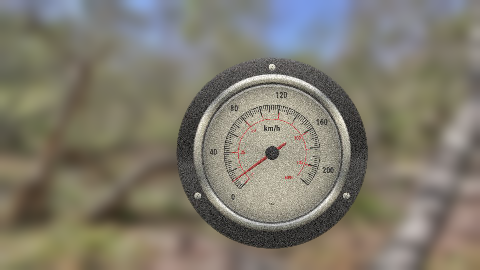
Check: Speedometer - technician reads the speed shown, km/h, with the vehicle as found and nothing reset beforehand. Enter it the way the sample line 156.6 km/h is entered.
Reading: 10 km/h
